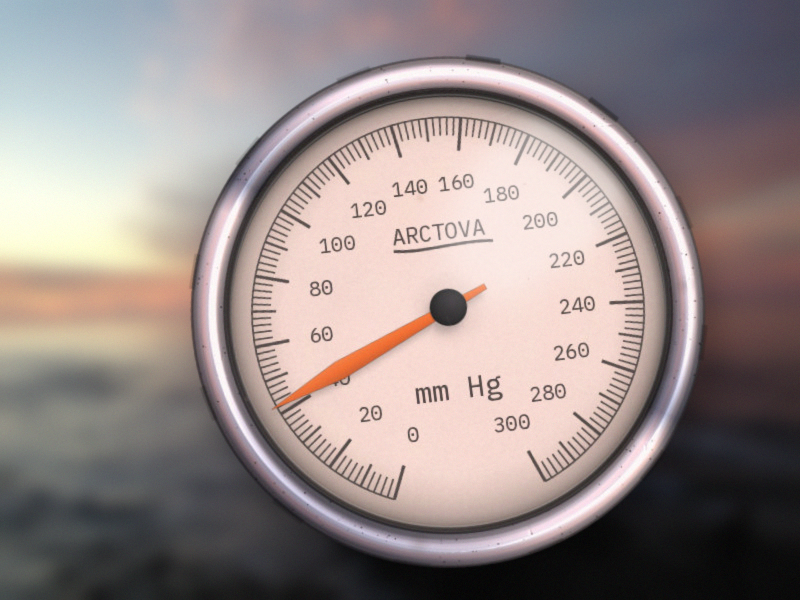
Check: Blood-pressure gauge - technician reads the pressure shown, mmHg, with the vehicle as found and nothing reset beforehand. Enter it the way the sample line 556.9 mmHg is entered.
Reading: 42 mmHg
